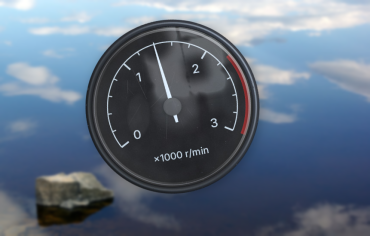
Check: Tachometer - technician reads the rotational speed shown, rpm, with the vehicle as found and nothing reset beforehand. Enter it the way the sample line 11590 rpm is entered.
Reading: 1400 rpm
